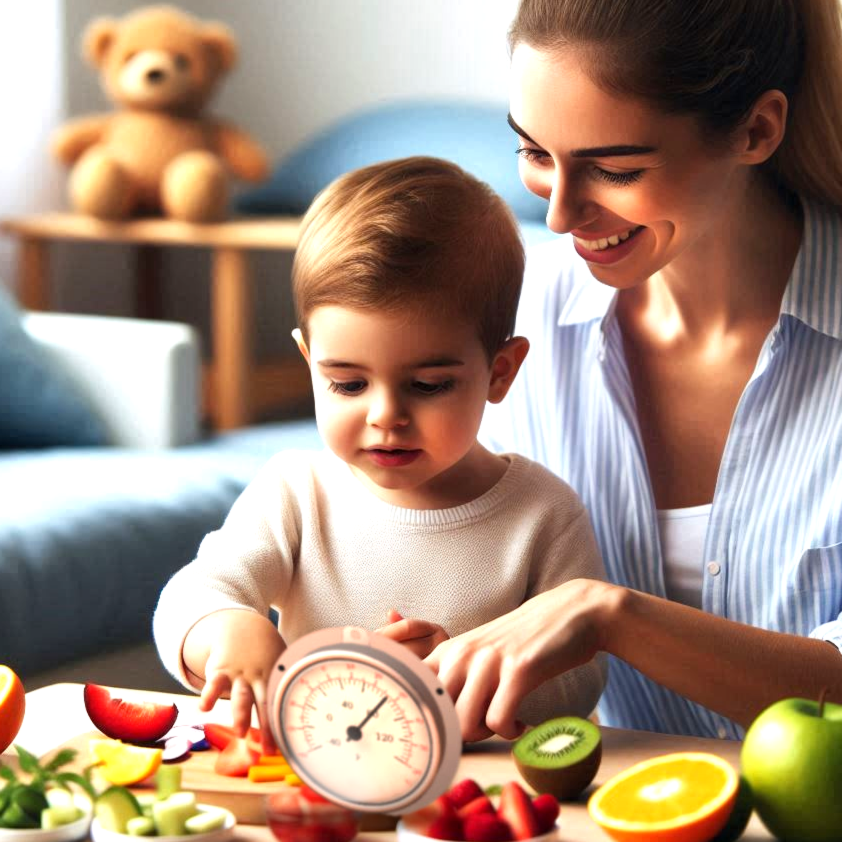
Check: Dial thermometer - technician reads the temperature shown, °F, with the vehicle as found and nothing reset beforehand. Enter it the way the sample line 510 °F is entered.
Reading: 80 °F
